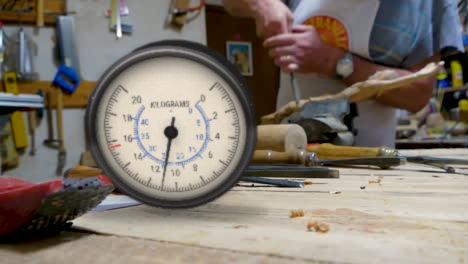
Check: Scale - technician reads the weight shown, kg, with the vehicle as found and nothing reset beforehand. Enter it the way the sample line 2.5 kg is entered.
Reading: 11 kg
